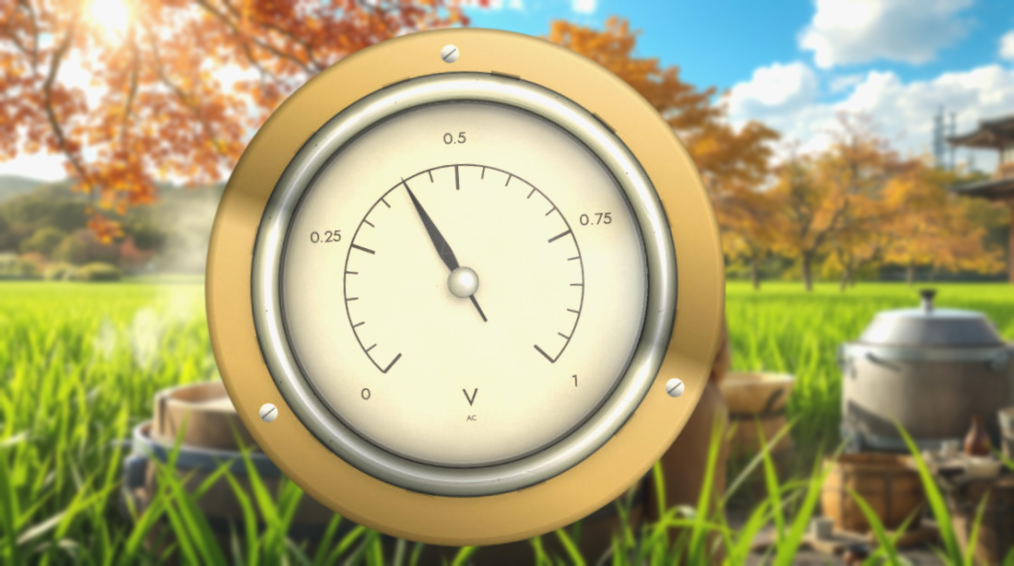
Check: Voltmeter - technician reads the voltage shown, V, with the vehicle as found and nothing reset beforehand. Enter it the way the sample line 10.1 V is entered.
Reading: 0.4 V
